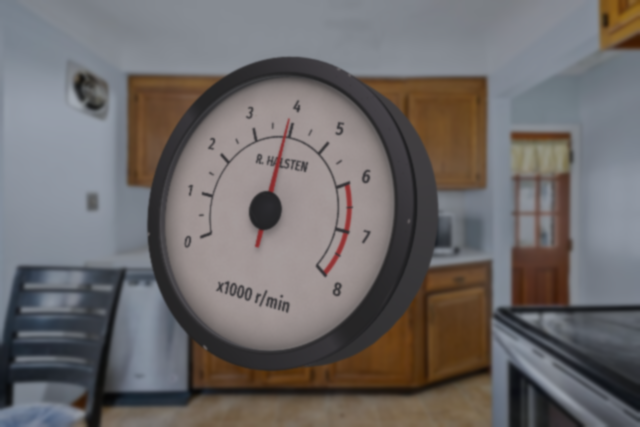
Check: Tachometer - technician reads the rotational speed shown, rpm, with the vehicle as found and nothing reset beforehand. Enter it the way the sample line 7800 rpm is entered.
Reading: 4000 rpm
